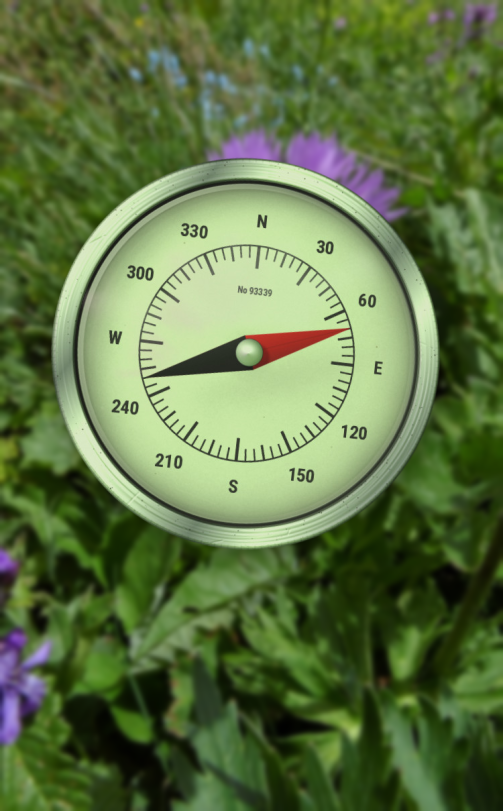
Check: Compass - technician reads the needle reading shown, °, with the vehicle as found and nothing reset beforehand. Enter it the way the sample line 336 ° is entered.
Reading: 70 °
